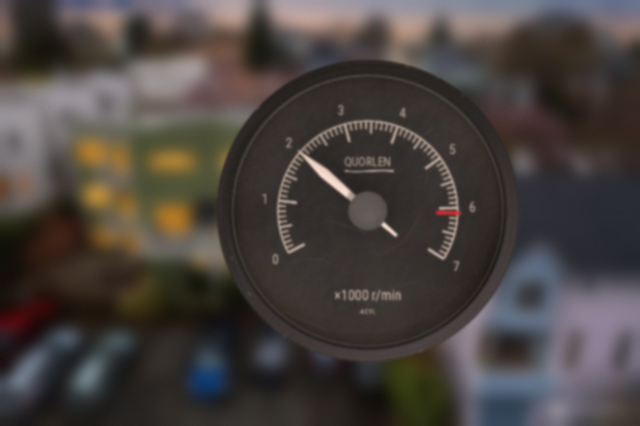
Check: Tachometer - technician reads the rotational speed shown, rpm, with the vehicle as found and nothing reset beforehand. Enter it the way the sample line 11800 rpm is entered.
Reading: 2000 rpm
